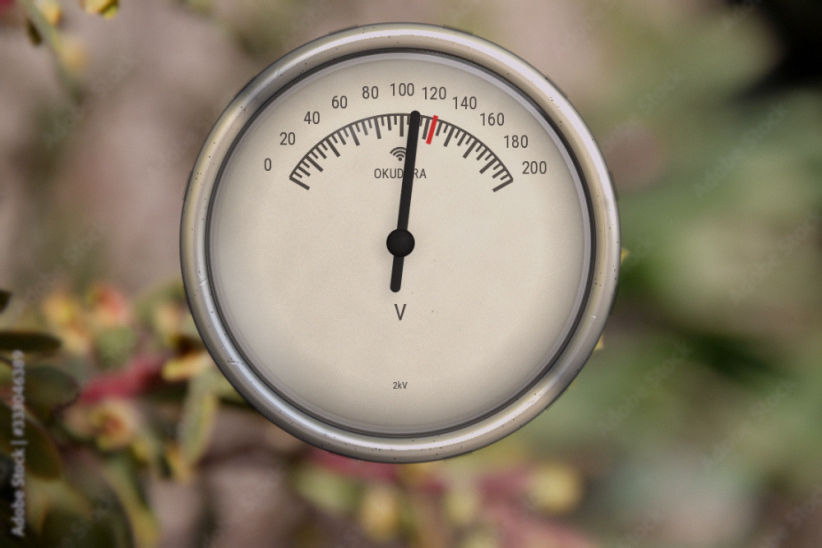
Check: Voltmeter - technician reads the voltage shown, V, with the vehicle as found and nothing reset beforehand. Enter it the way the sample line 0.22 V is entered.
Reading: 110 V
